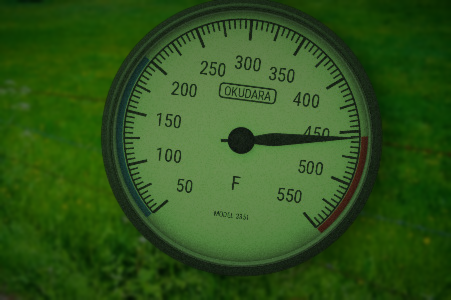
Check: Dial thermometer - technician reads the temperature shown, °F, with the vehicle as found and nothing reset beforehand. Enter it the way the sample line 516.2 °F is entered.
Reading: 455 °F
